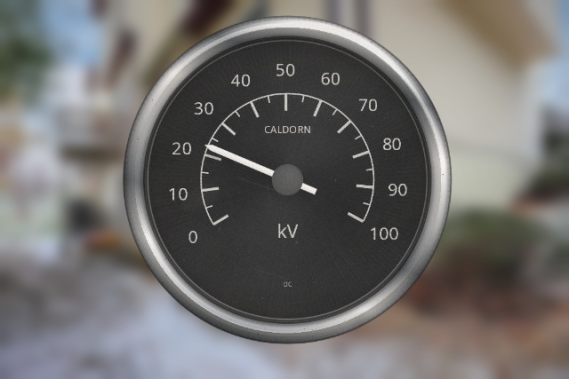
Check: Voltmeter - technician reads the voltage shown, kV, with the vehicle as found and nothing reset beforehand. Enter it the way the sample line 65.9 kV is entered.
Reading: 22.5 kV
